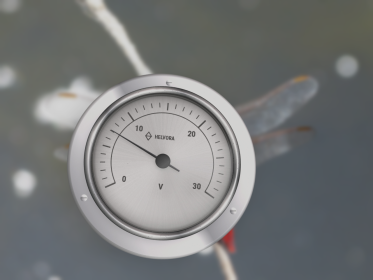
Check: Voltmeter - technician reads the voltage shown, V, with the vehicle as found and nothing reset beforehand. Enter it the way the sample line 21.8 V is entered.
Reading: 7 V
